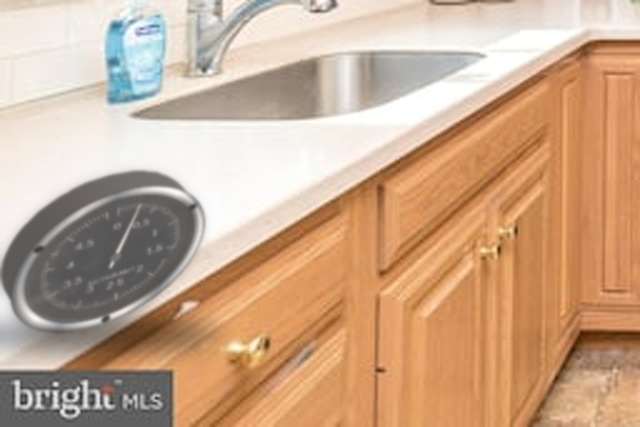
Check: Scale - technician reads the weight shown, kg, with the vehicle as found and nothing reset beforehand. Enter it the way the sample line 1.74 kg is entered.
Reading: 0.25 kg
